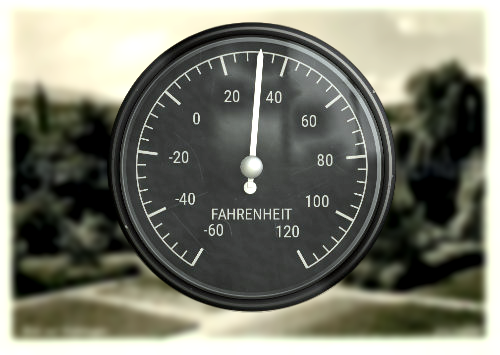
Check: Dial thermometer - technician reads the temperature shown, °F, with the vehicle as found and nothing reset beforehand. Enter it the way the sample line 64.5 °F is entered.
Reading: 32 °F
